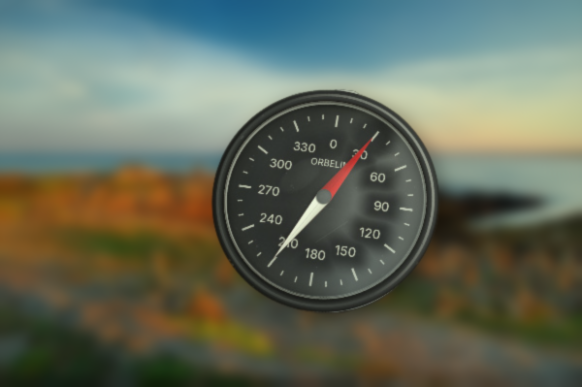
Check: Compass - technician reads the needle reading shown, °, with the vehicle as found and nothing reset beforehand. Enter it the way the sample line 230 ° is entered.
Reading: 30 °
